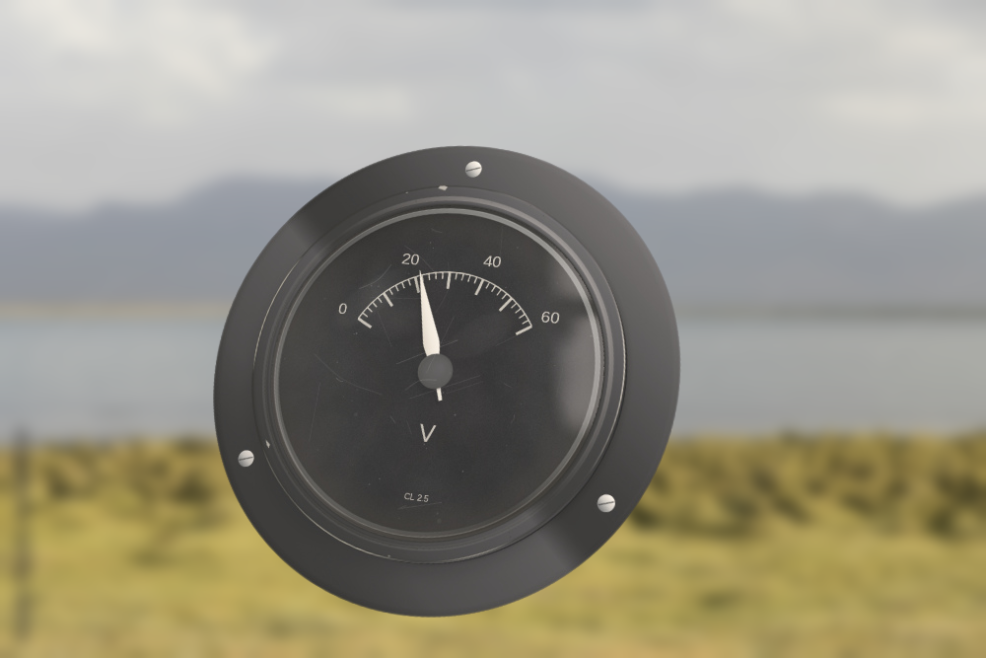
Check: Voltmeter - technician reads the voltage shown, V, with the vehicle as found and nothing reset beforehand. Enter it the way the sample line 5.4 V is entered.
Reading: 22 V
